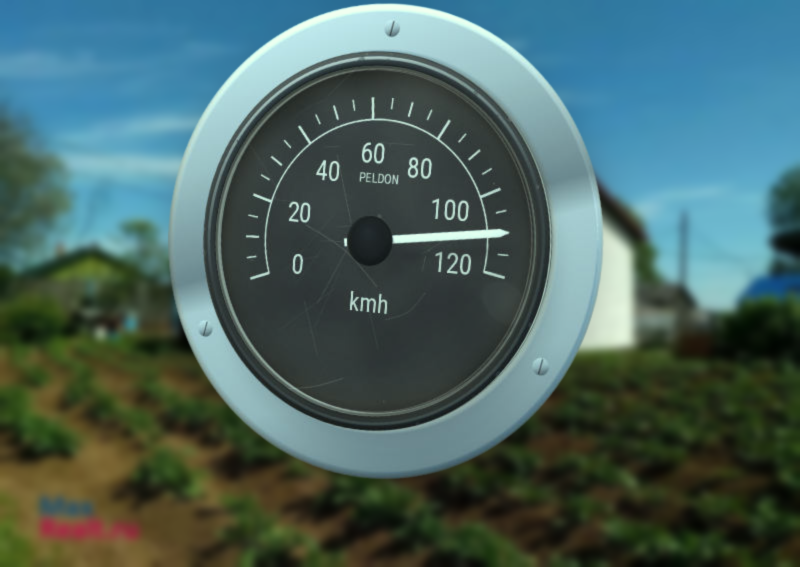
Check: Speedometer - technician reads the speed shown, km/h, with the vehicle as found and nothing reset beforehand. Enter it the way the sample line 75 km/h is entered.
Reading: 110 km/h
